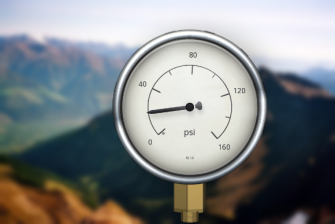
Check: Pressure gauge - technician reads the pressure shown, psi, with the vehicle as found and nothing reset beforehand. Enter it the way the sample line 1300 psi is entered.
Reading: 20 psi
